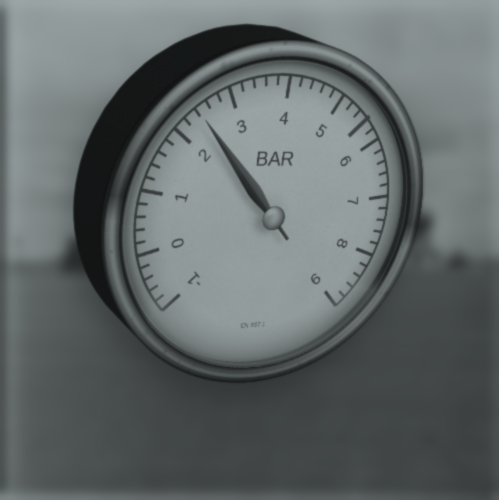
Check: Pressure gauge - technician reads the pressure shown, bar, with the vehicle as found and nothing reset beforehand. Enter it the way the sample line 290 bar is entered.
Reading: 2.4 bar
